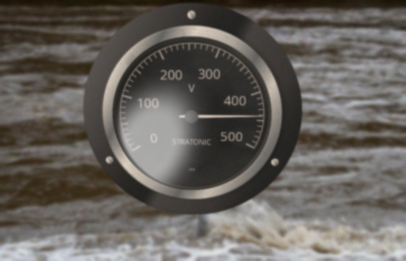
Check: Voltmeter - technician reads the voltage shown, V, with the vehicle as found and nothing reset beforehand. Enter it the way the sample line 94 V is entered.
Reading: 440 V
